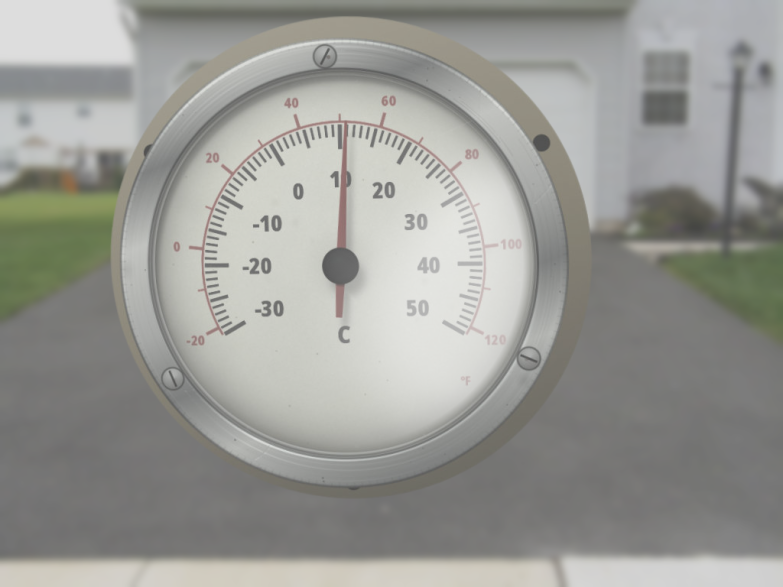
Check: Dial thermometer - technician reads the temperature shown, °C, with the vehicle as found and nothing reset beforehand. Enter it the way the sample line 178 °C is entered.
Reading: 11 °C
